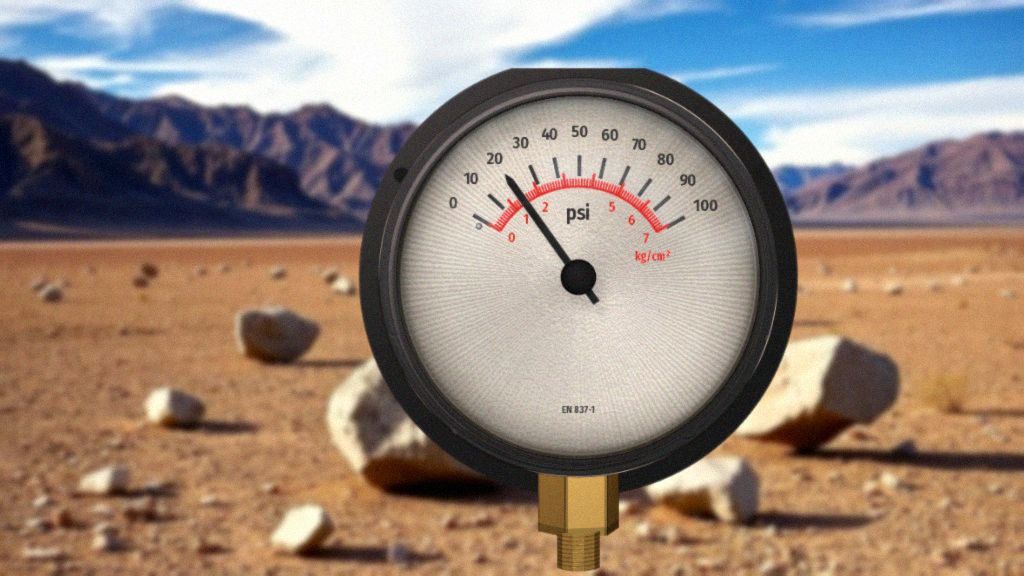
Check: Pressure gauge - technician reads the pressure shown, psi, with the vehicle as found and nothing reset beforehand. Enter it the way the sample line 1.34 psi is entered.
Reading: 20 psi
